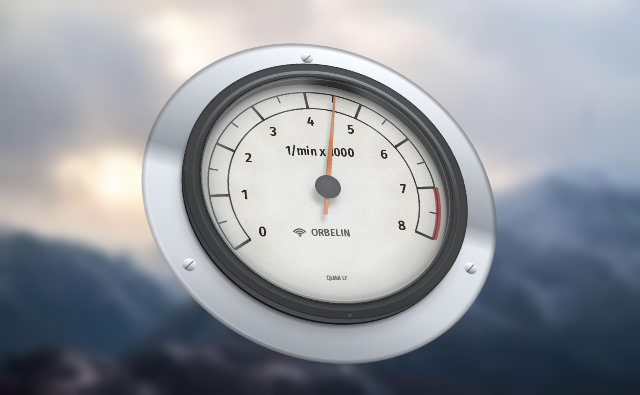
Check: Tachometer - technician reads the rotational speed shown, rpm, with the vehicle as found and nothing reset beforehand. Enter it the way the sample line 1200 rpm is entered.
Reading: 4500 rpm
